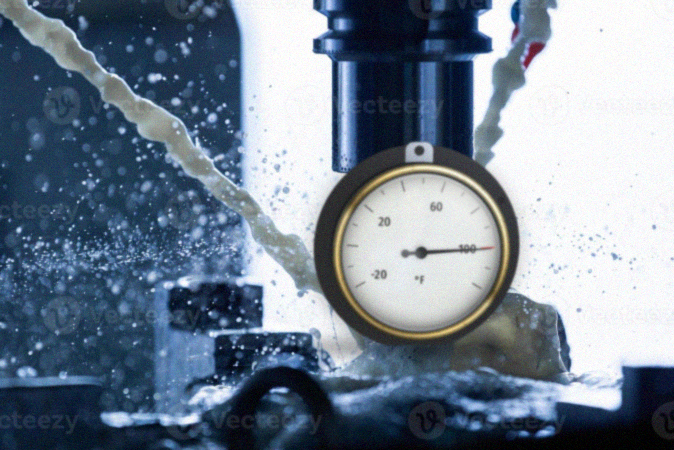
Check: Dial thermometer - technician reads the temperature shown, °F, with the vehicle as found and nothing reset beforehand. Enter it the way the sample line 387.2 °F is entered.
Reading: 100 °F
